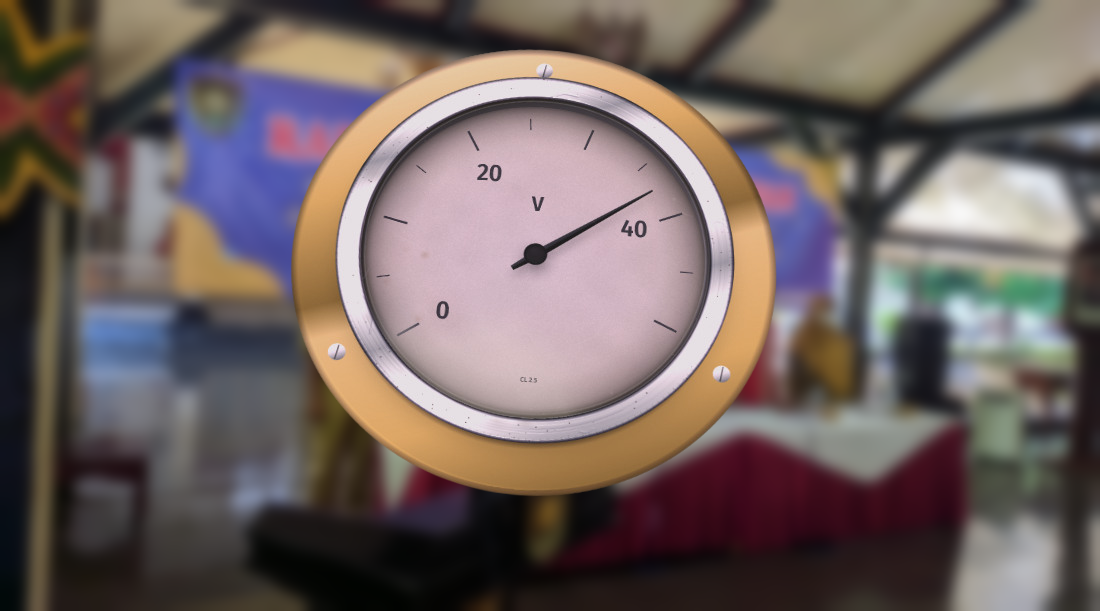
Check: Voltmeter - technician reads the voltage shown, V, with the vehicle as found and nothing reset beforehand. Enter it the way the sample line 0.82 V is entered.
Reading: 37.5 V
